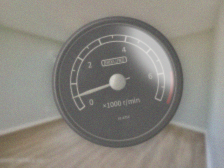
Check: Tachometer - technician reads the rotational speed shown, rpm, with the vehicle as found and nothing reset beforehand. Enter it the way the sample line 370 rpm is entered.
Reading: 500 rpm
